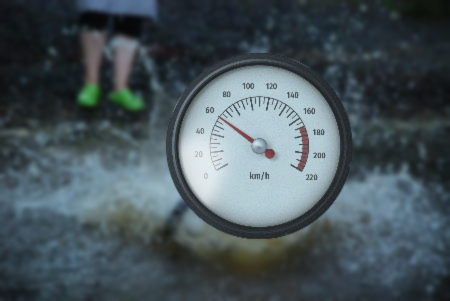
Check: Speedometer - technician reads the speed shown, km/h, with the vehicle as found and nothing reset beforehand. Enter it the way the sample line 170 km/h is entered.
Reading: 60 km/h
